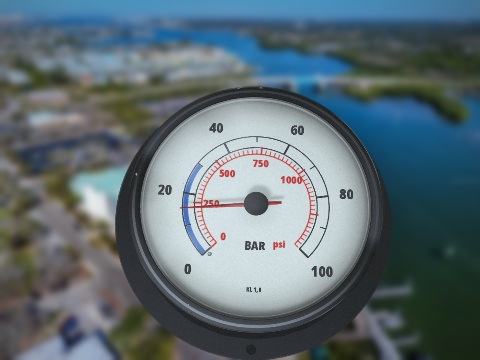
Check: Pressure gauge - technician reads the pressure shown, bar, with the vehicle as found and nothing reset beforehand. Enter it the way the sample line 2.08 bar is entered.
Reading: 15 bar
